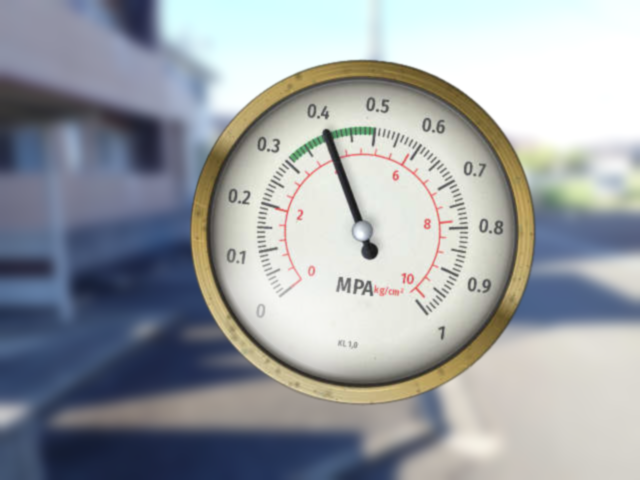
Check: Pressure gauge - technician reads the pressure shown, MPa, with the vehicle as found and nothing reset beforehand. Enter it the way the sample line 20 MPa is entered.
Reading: 0.4 MPa
